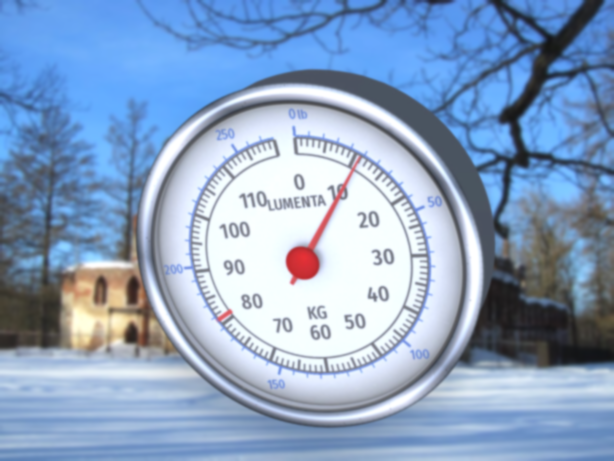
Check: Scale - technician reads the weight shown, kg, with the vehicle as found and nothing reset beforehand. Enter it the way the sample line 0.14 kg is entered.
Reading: 11 kg
